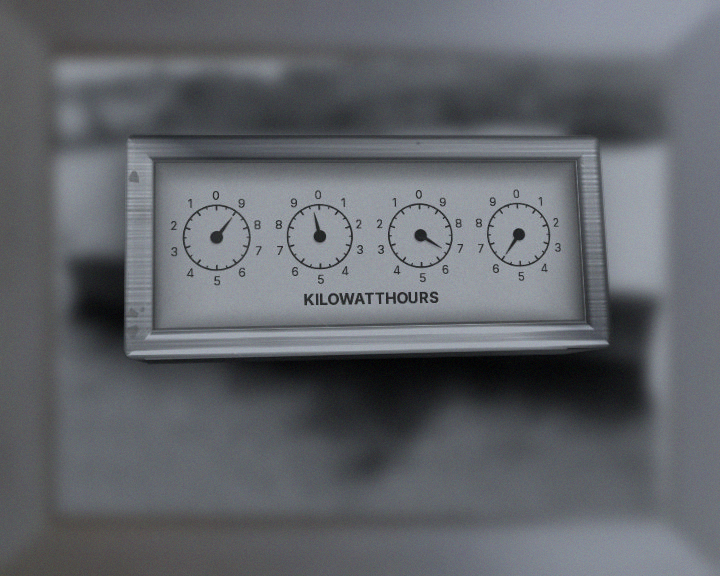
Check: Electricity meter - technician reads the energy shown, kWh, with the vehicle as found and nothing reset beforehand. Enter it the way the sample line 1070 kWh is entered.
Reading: 8966 kWh
